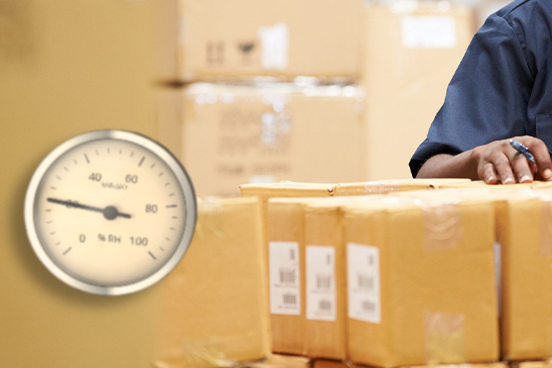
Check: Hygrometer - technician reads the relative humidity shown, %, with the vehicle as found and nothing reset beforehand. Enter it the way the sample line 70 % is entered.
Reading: 20 %
